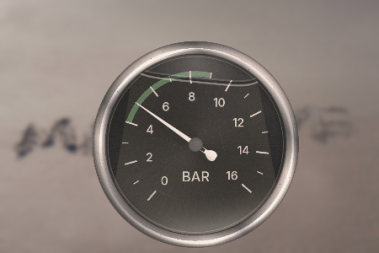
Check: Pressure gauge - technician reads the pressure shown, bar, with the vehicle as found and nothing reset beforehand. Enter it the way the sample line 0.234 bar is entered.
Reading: 5 bar
